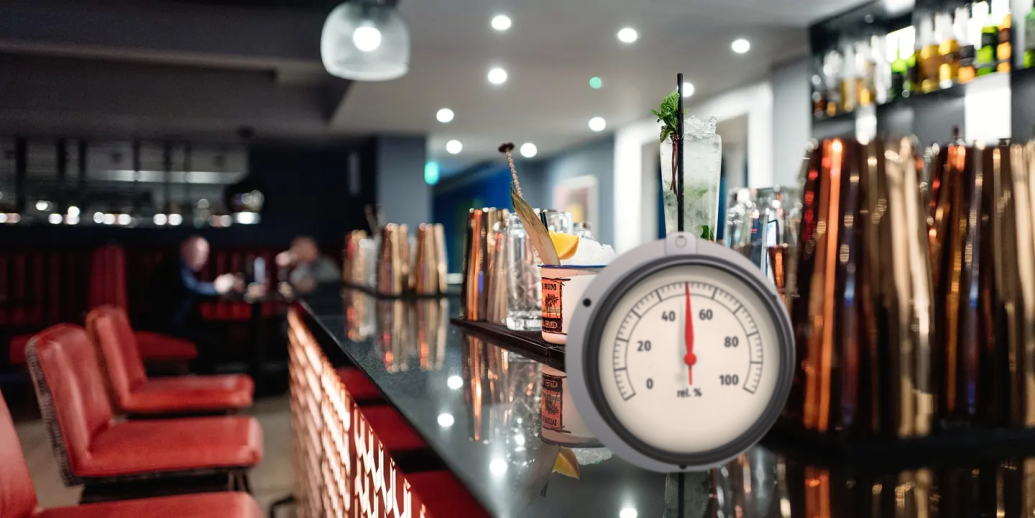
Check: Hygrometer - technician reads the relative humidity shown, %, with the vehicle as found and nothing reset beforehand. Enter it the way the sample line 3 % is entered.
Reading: 50 %
